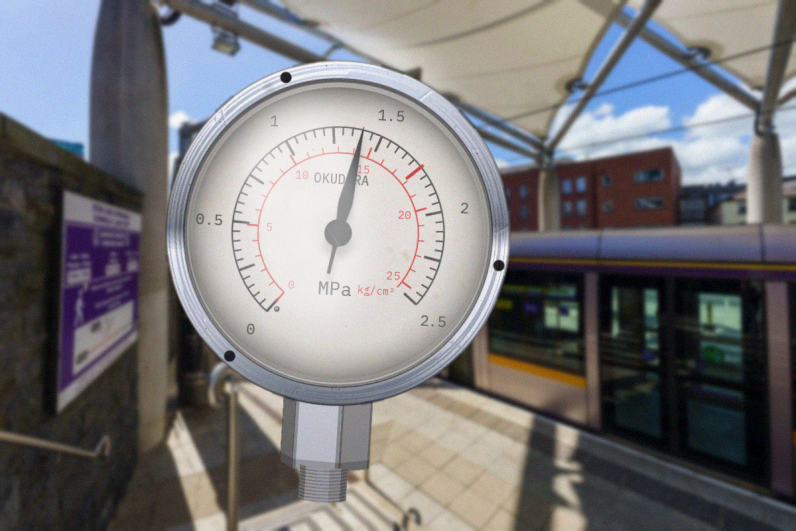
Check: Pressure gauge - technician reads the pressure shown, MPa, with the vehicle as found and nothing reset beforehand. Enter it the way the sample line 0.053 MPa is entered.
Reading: 1.4 MPa
